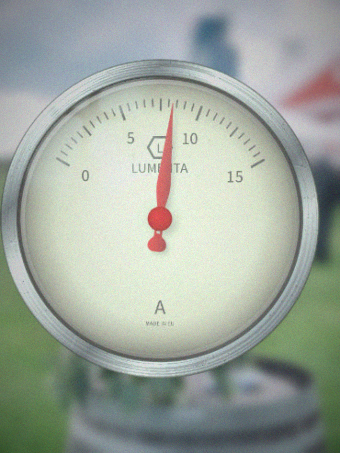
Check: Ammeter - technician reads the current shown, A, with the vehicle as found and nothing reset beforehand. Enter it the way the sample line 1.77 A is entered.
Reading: 8.25 A
